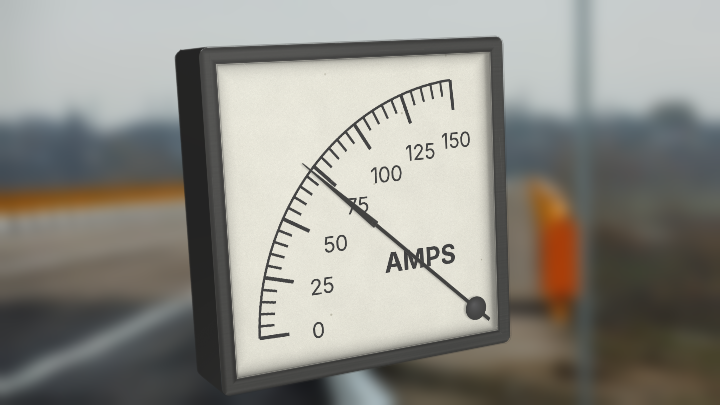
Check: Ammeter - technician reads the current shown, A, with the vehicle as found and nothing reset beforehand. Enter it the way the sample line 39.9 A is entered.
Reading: 72.5 A
